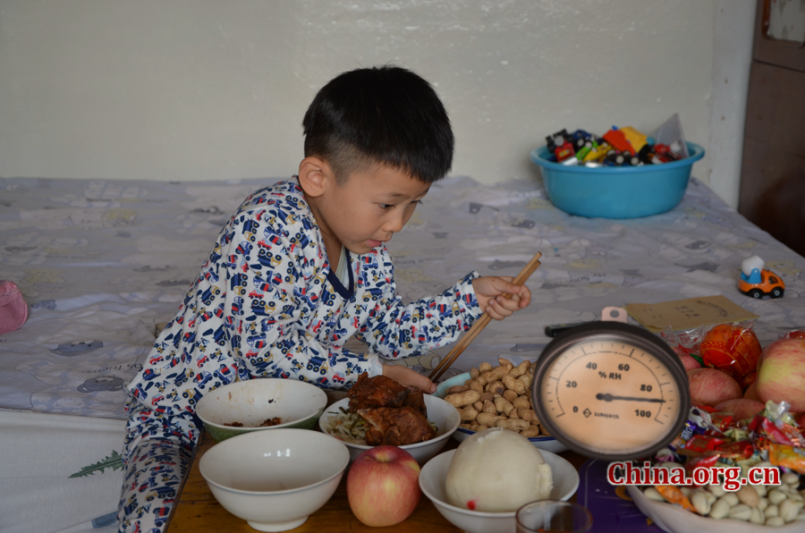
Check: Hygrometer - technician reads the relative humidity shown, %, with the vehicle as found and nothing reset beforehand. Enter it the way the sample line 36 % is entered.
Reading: 88 %
